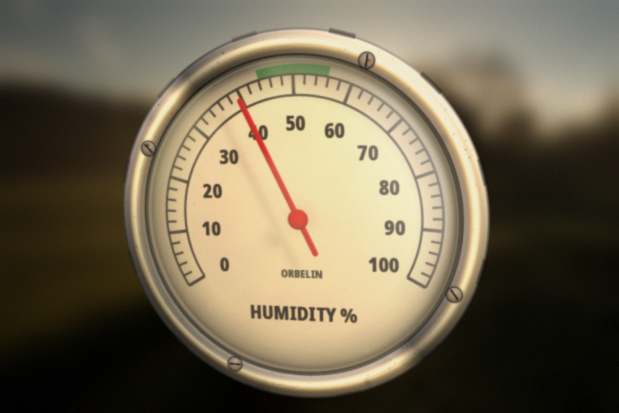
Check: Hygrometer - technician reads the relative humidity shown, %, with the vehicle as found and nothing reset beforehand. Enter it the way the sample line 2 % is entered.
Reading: 40 %
